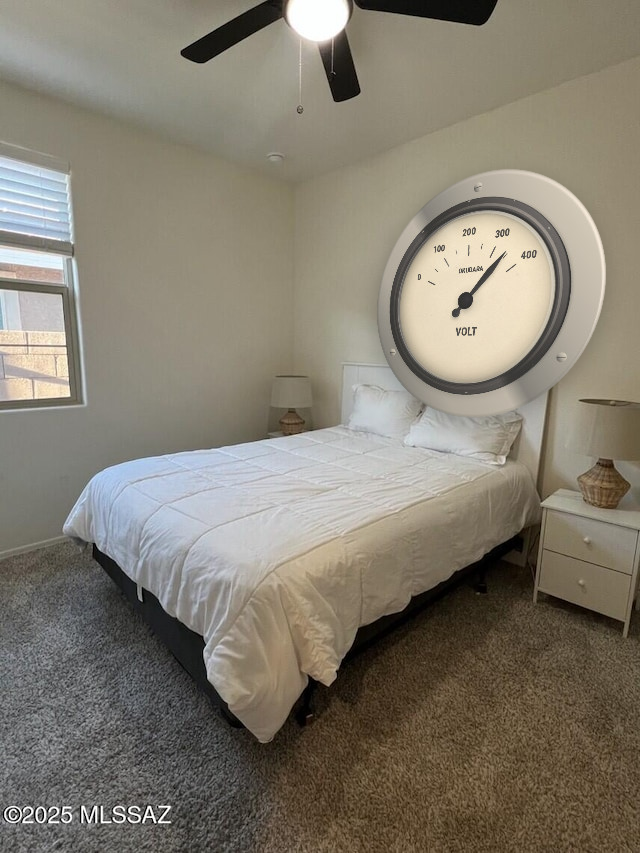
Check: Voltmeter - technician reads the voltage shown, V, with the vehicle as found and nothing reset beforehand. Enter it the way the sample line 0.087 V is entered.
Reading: 350 V
